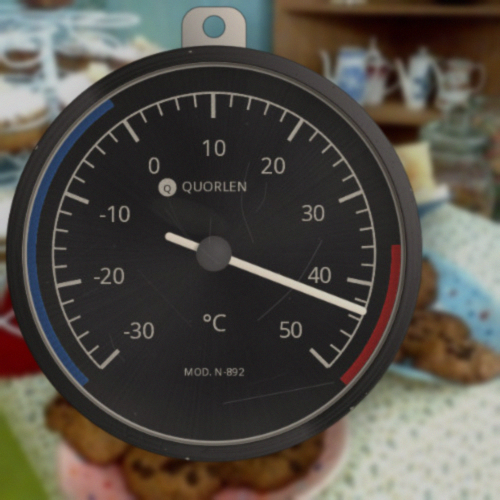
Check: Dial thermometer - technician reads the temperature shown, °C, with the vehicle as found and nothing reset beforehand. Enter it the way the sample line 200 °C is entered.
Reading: 43 °C
